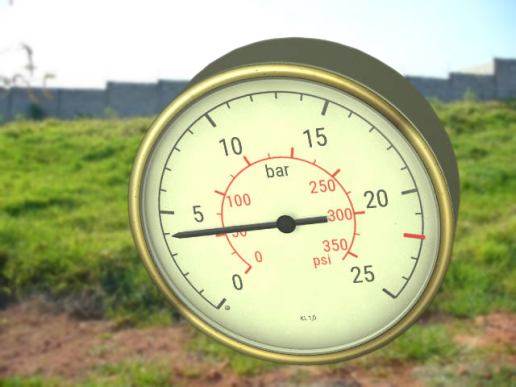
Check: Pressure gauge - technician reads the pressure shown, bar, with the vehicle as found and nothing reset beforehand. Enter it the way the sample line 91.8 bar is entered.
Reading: 4 bar
